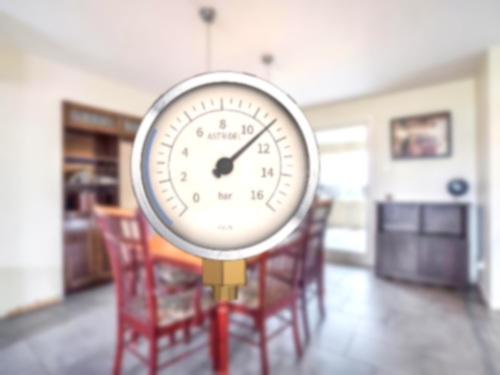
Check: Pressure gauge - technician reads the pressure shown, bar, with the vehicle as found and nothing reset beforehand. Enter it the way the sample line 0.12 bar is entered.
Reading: 11 bar
